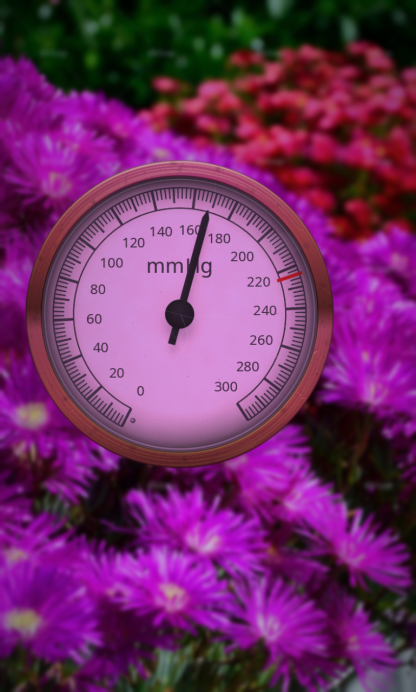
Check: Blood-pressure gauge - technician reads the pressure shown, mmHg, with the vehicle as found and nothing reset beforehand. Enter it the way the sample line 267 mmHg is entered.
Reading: 168 mmHg
